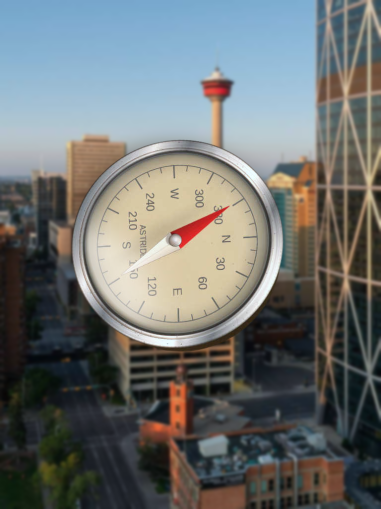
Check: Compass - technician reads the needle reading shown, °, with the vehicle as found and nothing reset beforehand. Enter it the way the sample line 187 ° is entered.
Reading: 330 °
